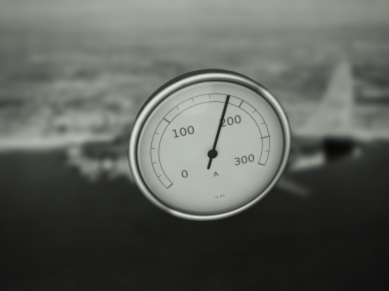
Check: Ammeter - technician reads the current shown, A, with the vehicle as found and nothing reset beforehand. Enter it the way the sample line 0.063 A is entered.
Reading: 180 A
